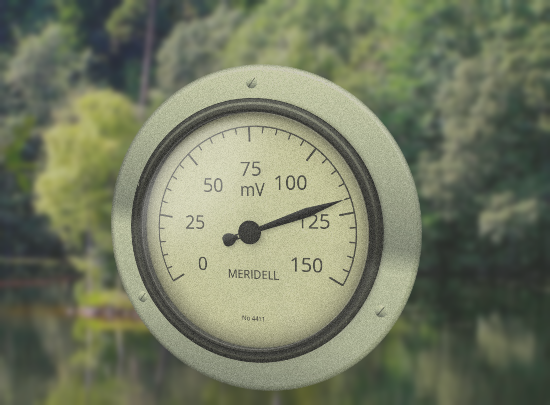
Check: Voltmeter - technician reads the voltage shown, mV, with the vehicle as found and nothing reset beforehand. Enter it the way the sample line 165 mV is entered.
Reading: 120 mV
